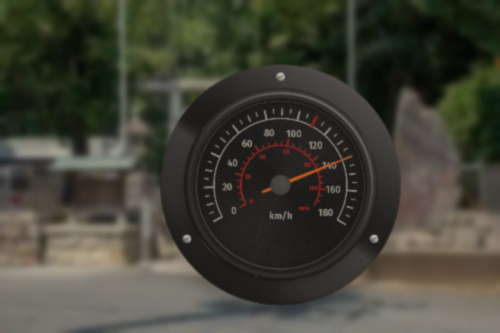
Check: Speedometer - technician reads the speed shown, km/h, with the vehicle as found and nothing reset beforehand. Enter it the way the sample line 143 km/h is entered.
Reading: 140 km/h
